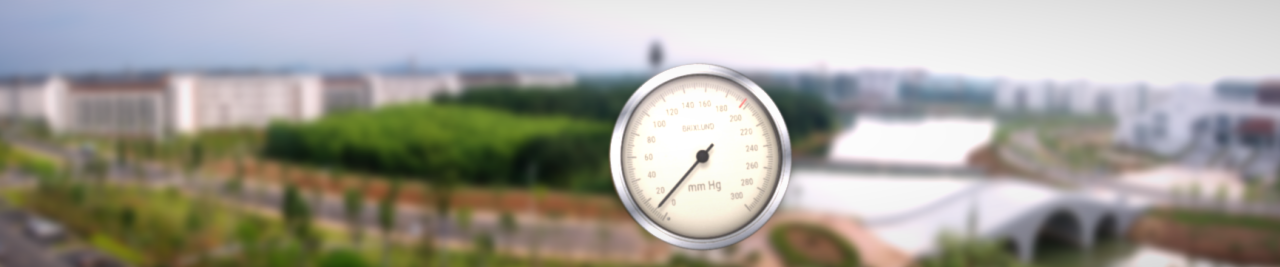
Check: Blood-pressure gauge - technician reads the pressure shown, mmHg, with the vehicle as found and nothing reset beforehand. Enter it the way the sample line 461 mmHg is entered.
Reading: 10 mmHg
